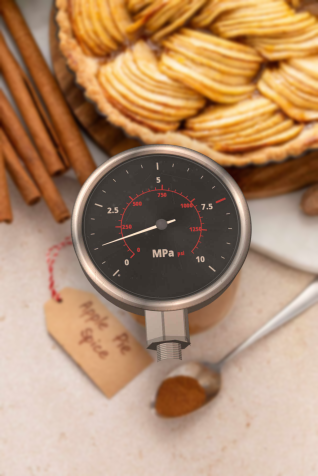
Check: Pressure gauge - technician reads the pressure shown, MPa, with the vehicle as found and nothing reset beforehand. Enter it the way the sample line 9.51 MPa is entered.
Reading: 1 MPa
